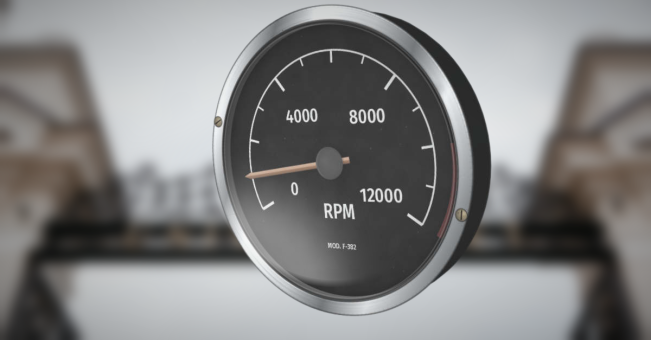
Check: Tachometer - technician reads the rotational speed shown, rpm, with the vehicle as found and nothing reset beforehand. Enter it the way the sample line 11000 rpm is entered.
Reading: 1000 rpm
